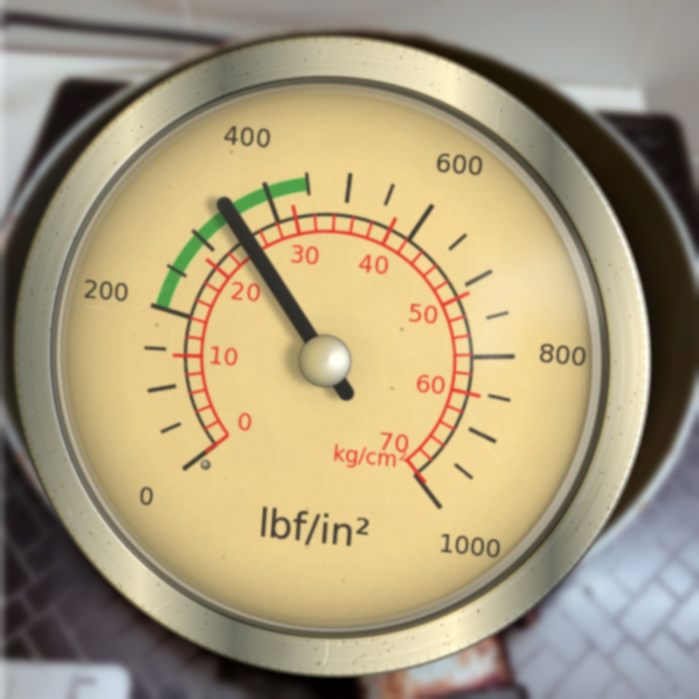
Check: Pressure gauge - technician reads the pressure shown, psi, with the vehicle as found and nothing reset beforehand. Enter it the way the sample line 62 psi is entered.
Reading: 350 psi
